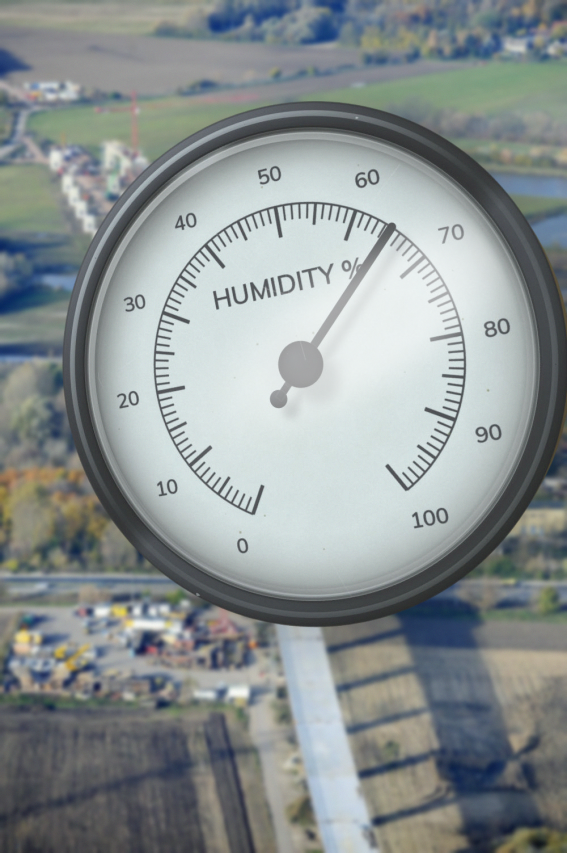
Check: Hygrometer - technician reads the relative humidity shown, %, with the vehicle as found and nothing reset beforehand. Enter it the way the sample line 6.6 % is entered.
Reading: 65 %
